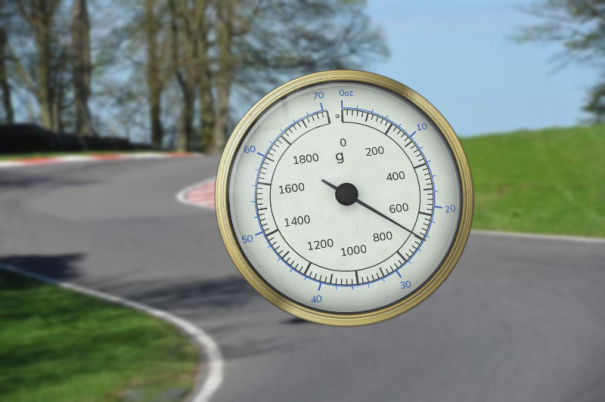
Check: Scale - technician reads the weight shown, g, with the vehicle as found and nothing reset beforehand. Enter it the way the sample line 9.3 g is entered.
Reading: 700 g
